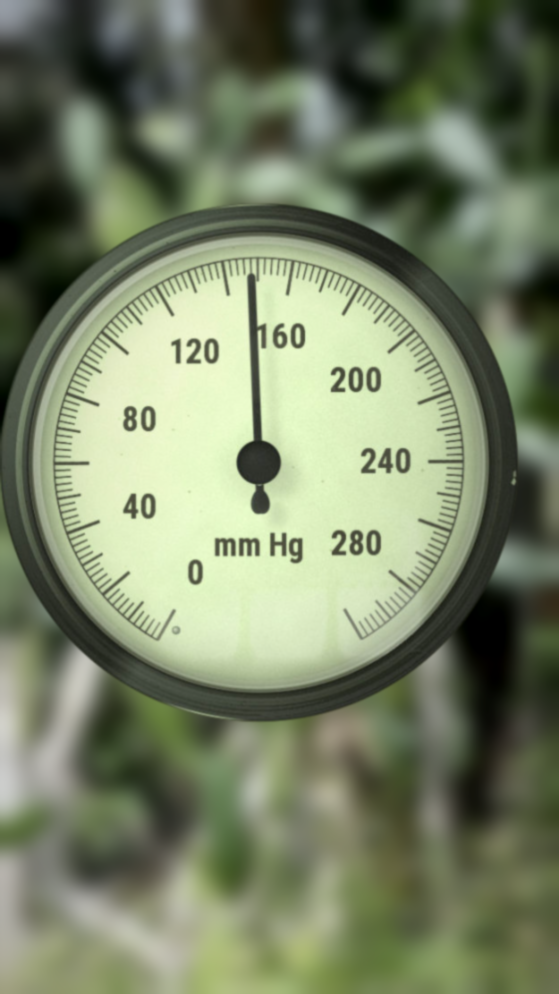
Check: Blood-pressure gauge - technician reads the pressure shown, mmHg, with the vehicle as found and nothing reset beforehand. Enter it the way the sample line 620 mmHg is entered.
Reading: 148 mmHg
